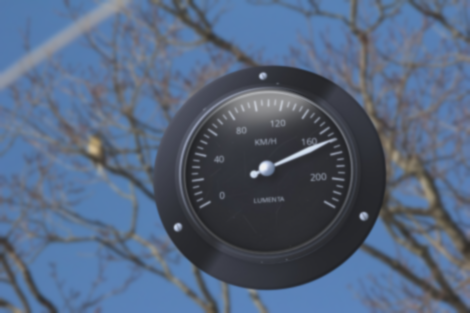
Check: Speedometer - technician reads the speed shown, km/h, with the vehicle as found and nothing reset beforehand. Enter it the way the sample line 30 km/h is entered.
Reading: 170 km/h
